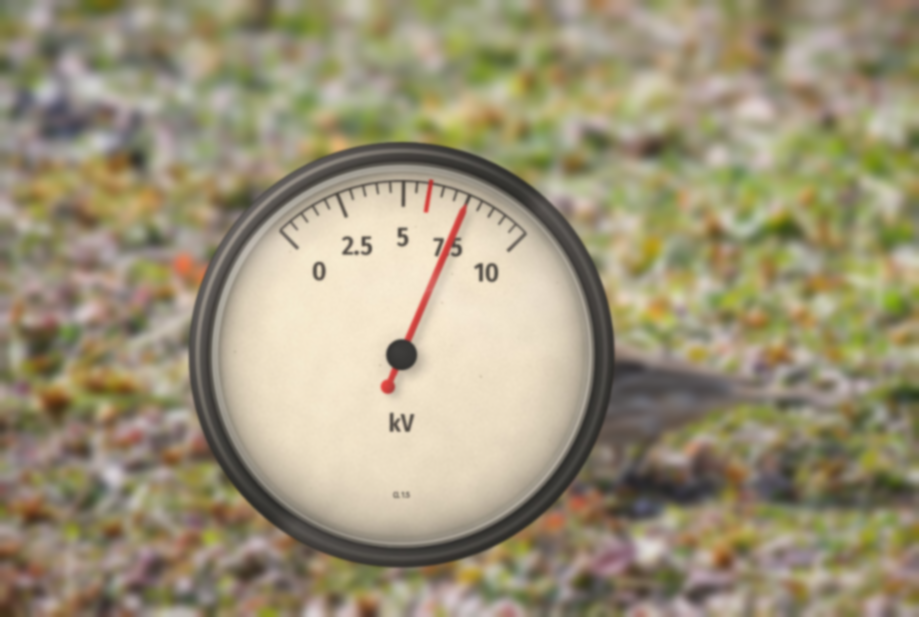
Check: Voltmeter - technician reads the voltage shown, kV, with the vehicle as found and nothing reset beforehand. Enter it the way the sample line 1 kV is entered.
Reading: 7.5 kV
